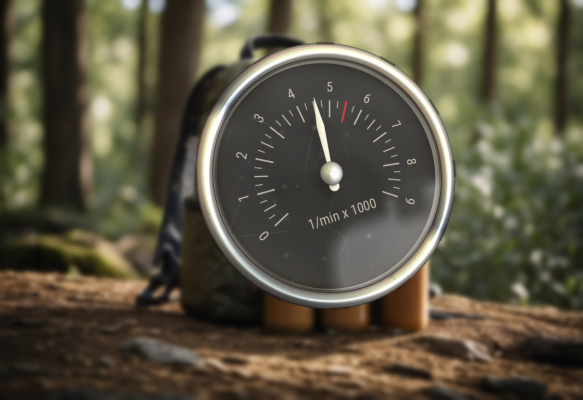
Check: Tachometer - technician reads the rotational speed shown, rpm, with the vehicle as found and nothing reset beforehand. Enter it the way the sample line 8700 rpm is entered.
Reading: 4500 rpm
